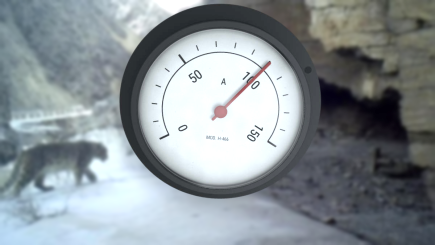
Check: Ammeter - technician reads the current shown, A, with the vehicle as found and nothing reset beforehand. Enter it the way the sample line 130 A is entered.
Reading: 100 A
